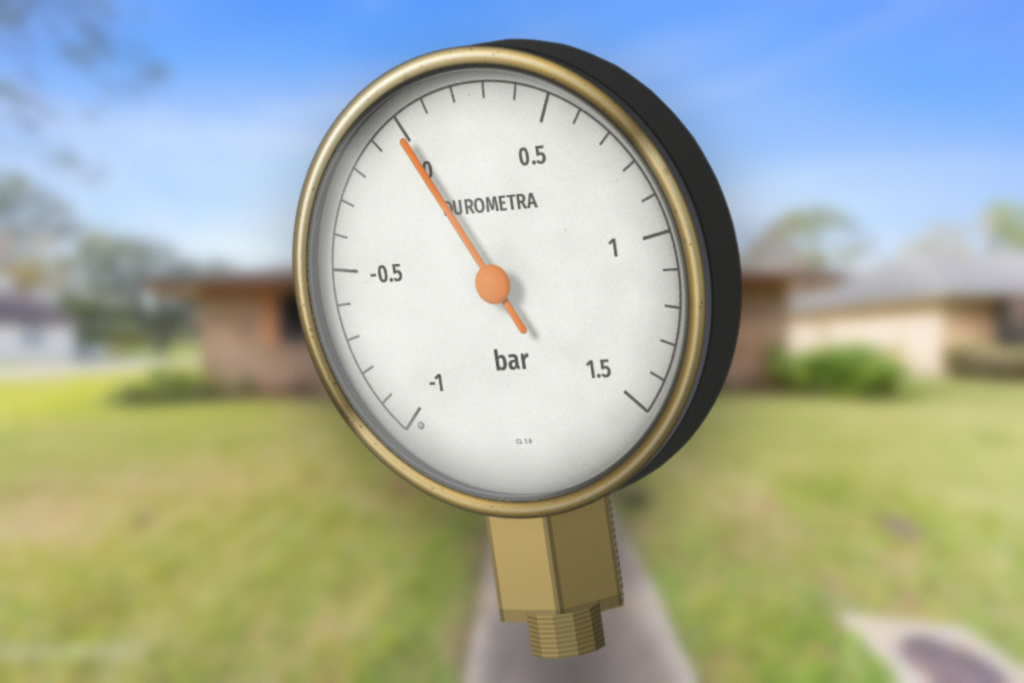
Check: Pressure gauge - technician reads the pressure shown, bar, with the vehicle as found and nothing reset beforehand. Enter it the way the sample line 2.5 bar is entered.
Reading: 0 bar
